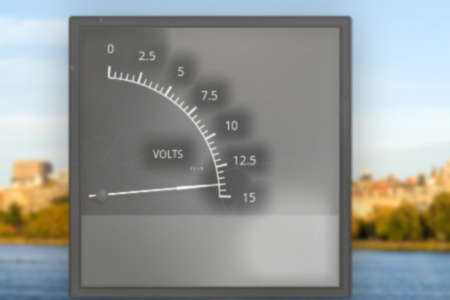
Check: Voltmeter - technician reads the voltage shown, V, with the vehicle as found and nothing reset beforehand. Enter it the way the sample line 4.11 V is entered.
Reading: 14 V
